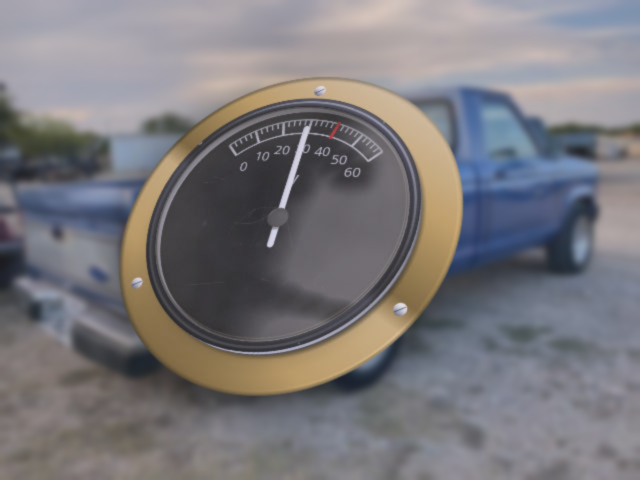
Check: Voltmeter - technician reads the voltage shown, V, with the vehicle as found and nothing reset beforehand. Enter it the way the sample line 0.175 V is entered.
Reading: 30 V
